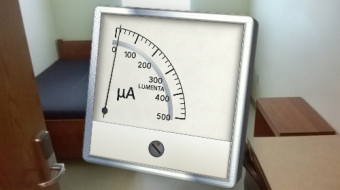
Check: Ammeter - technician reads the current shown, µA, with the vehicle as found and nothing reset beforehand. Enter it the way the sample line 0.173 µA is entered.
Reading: 20 µA
